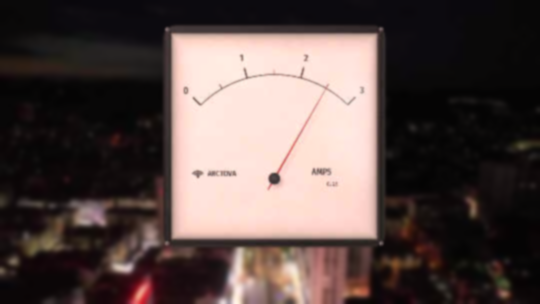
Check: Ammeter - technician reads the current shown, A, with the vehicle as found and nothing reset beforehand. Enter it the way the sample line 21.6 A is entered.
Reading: 2.5 A
